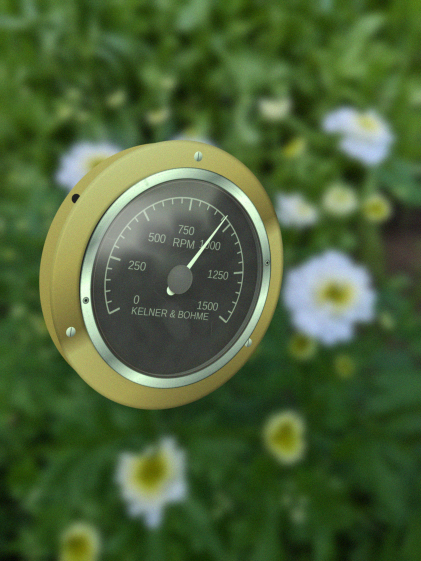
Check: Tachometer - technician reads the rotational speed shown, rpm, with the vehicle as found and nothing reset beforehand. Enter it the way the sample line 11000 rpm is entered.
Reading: 950 rpm
